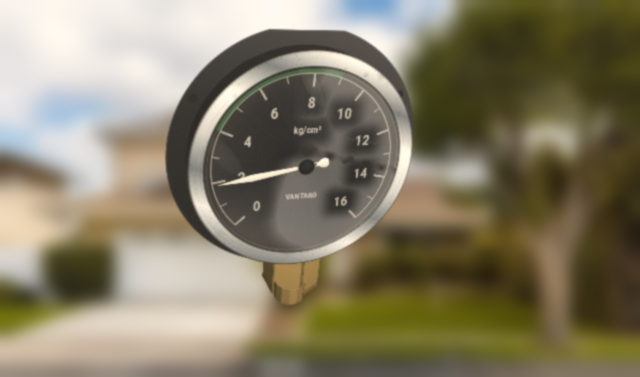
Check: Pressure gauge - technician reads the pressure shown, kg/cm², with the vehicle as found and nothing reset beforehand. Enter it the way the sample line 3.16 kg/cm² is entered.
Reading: 2 kg/cm²
